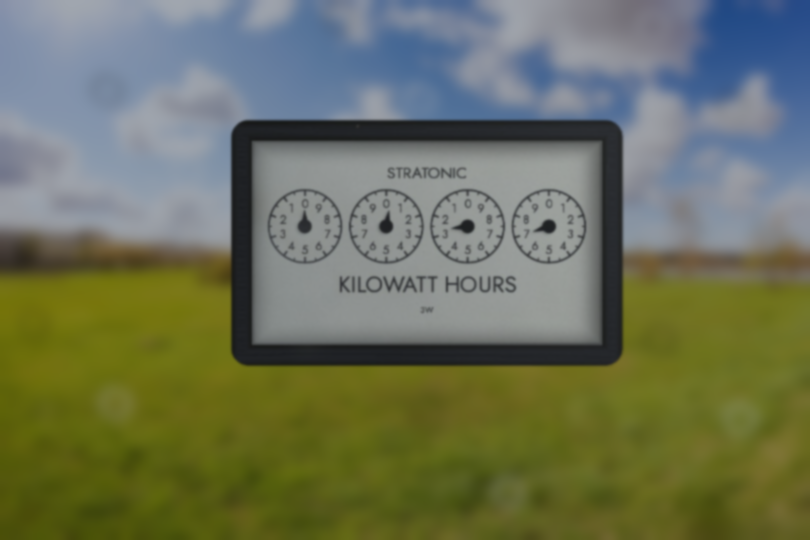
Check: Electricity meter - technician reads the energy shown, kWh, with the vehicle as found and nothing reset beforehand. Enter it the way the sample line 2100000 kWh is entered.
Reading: 27 kWh
